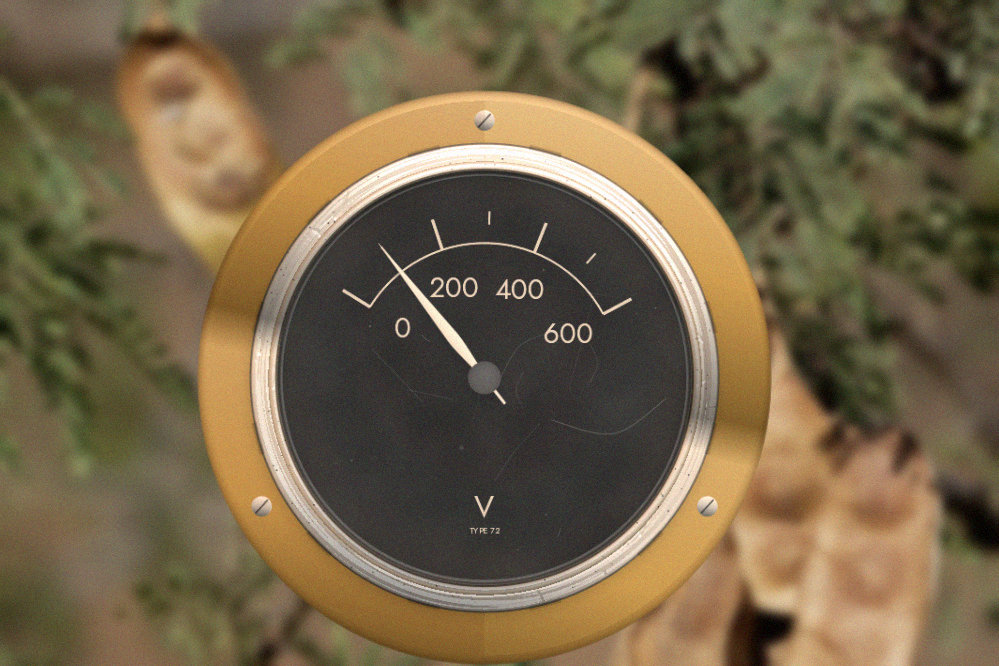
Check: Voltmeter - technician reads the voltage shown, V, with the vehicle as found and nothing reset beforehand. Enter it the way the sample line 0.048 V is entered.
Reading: 100 V
